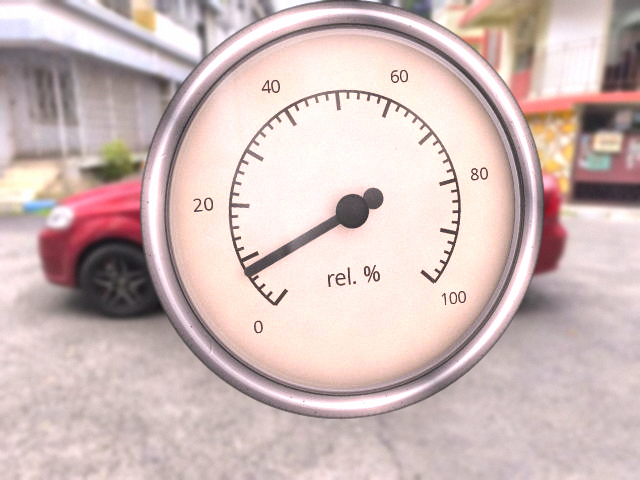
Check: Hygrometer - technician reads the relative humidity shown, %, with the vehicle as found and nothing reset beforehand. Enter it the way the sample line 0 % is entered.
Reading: 8 %
